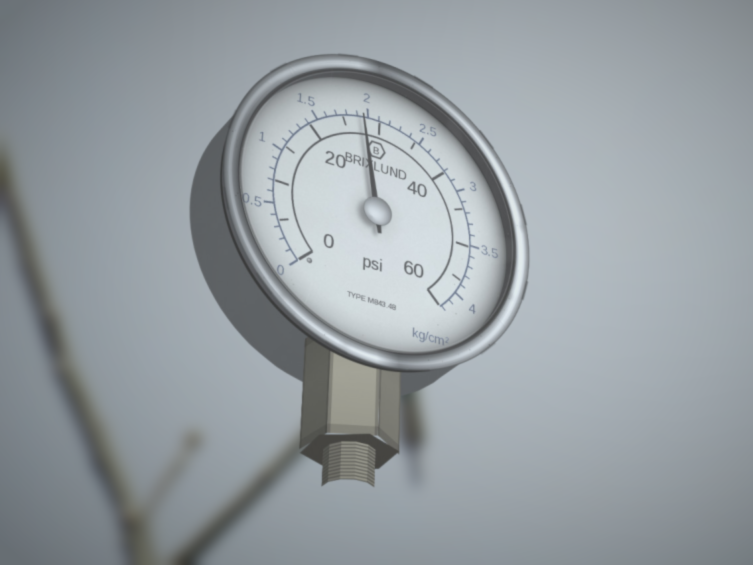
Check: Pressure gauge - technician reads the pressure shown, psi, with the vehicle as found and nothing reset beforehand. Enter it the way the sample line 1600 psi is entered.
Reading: 27.5 psi
